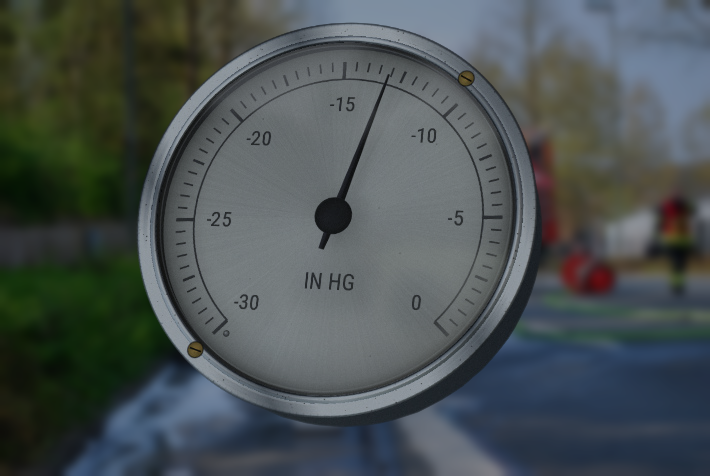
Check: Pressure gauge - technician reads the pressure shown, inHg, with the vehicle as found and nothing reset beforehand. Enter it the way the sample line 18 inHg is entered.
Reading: -13 inHg
